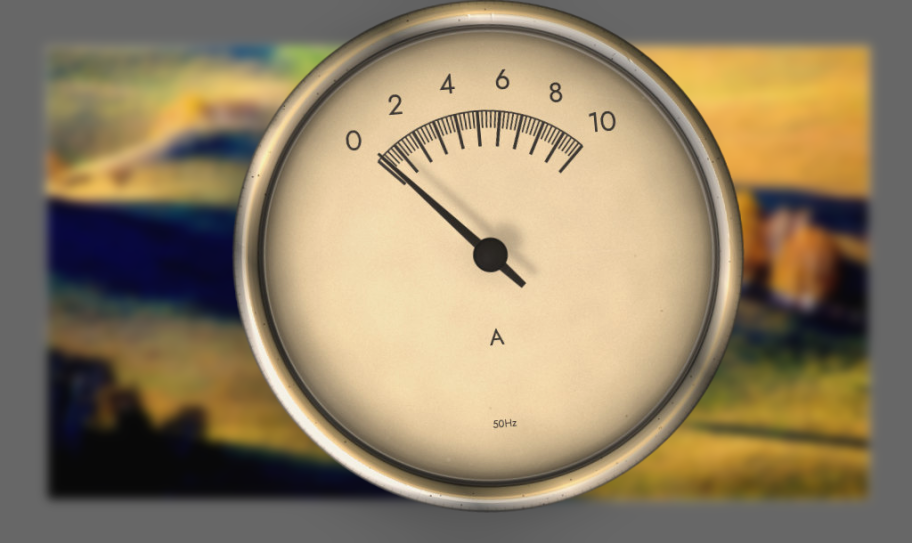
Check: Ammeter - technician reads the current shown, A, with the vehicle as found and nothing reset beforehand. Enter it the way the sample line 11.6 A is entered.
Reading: 0.2 A
